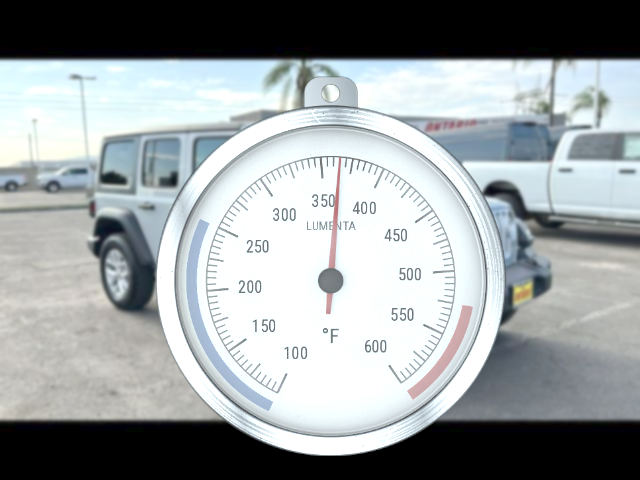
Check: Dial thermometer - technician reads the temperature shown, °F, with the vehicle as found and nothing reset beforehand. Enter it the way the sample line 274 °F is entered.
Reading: 365 °F
